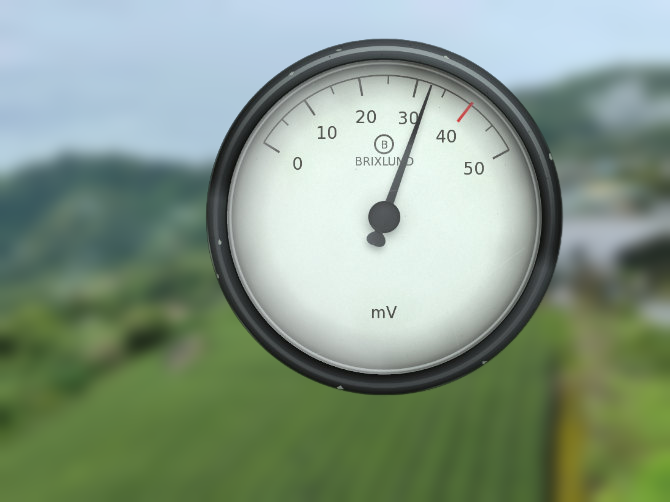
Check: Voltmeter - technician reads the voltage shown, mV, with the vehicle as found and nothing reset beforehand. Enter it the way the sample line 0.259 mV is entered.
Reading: 32.5 mV
